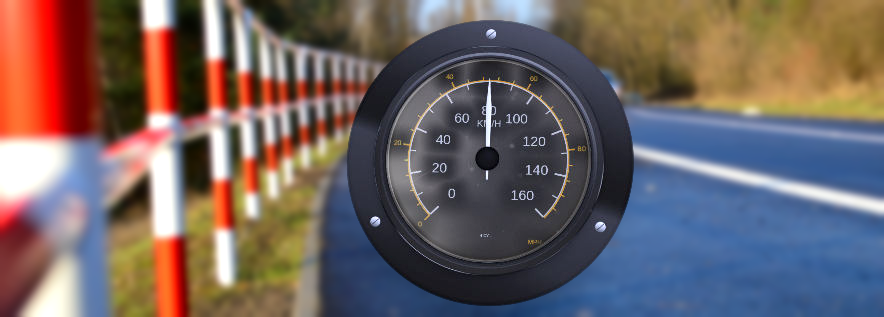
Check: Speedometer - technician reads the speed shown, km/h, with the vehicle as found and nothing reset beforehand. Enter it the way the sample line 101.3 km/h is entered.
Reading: 80 km/h
